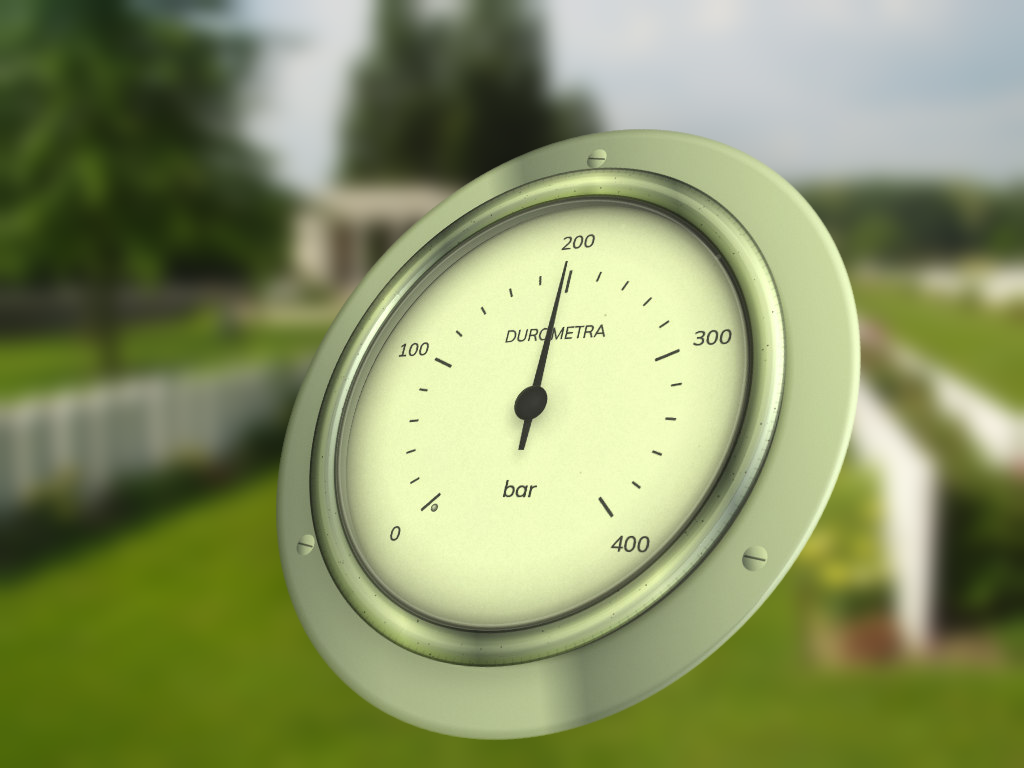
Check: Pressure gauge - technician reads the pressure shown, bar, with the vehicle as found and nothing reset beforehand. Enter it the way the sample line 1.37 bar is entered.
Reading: 200 bar
